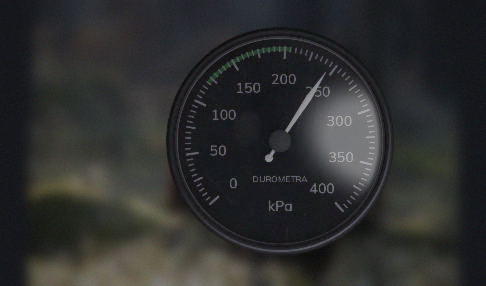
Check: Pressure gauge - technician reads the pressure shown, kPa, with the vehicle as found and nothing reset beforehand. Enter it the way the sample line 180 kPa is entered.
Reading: 245 kPa
